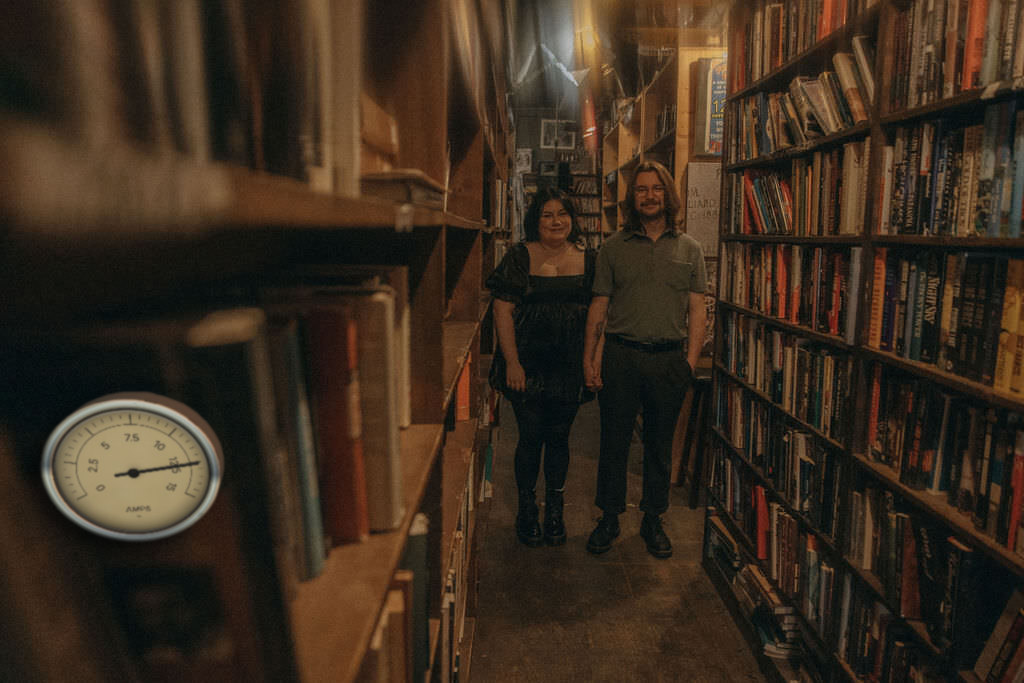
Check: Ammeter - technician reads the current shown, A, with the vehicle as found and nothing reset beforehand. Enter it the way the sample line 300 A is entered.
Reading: 12.5 A
